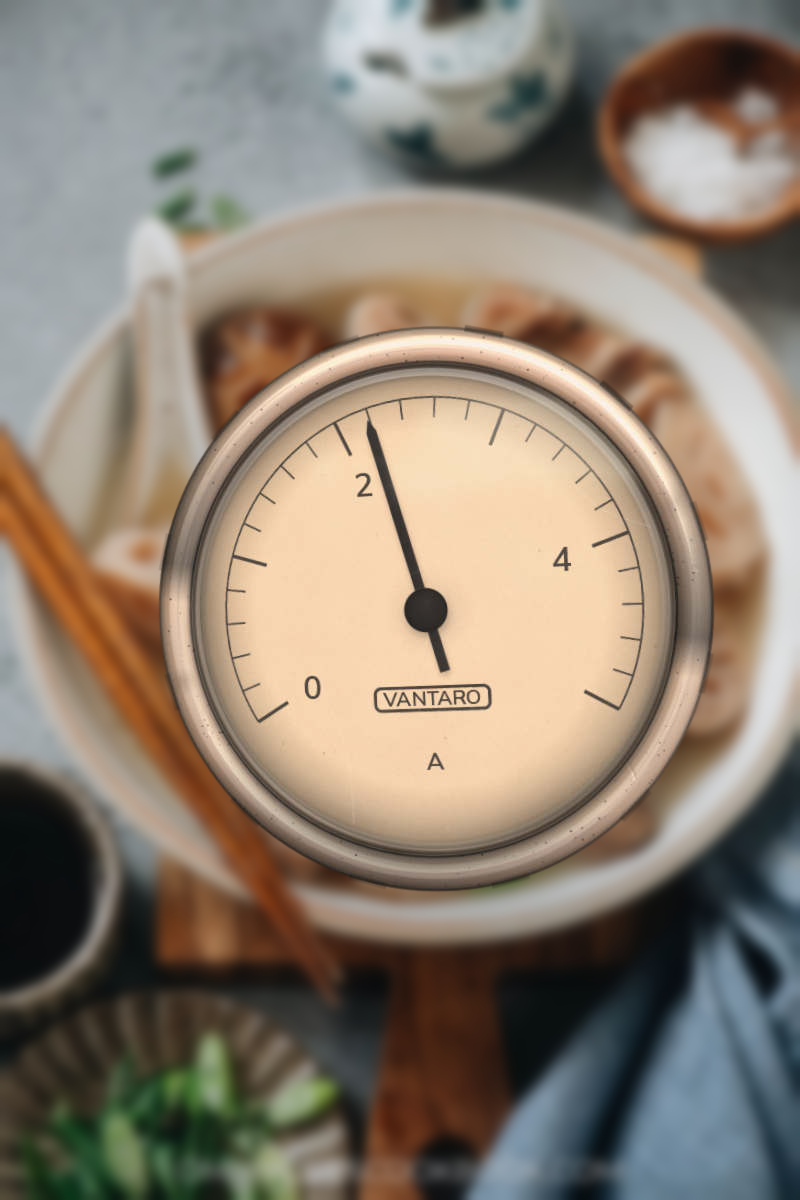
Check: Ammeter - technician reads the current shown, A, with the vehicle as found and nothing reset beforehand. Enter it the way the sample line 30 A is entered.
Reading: 2.2 A
